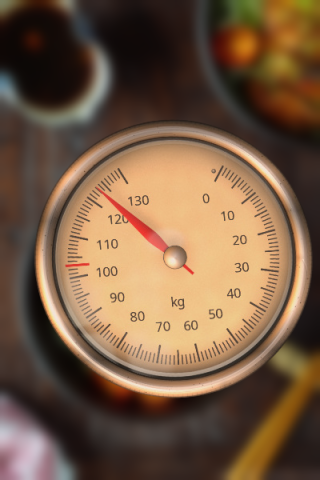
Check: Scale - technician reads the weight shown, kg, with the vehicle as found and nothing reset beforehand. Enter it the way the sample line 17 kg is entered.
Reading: 123 kg
